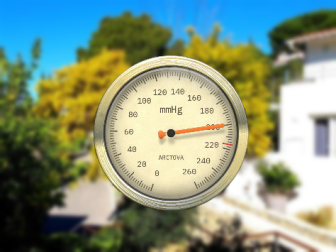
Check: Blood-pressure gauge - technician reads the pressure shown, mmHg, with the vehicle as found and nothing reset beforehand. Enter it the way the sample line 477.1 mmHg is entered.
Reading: 200 mmHg
